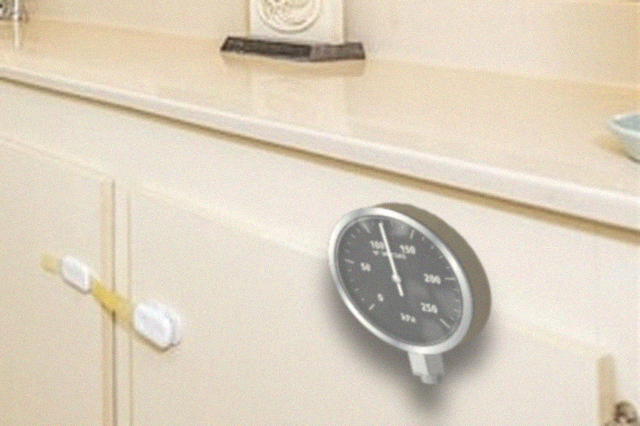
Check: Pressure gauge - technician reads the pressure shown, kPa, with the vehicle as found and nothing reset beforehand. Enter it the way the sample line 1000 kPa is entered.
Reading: 120 kPa
